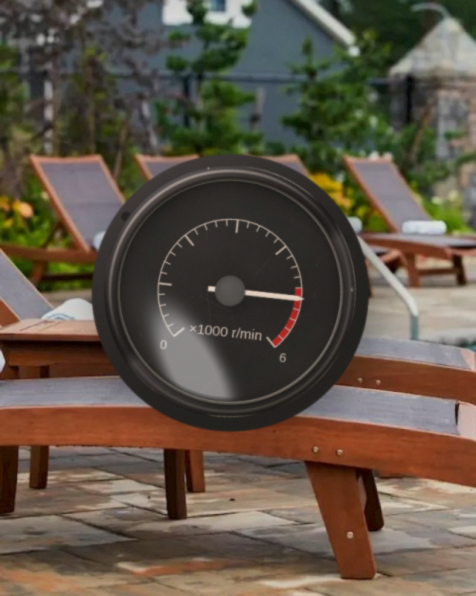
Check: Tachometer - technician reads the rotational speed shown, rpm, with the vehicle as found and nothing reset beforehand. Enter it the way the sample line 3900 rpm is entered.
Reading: 5000 rpm
